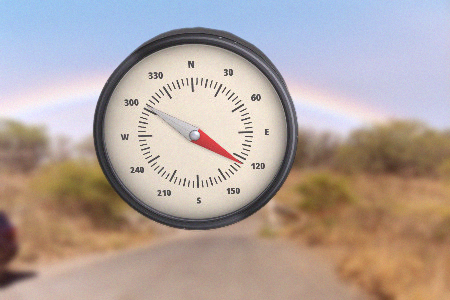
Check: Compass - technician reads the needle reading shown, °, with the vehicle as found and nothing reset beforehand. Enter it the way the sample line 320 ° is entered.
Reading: 125 °
